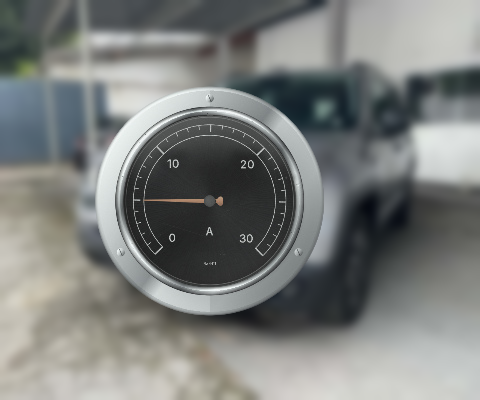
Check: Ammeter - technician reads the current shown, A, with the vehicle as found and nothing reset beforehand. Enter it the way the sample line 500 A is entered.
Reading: 5 A
